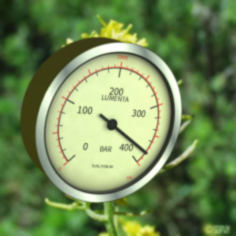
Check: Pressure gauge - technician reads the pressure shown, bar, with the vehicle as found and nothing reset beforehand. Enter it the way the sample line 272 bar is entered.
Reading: 380 bar
